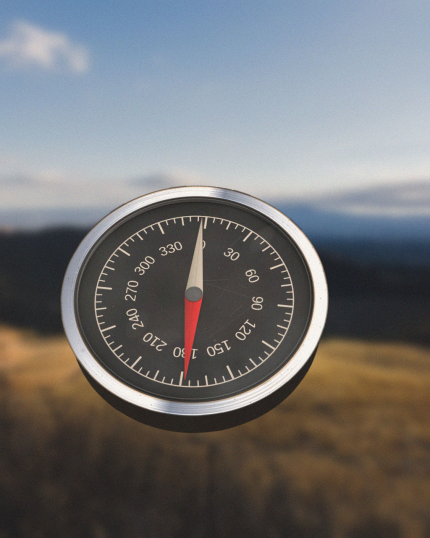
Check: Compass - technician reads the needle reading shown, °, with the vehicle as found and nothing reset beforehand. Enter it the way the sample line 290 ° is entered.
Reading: 177.5 °
